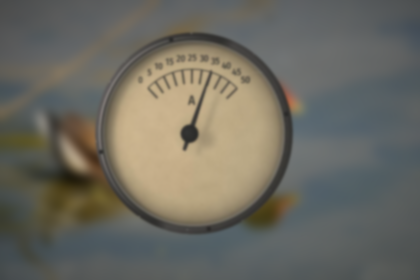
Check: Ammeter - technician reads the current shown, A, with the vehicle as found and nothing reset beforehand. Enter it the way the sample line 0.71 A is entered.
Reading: 35 A
